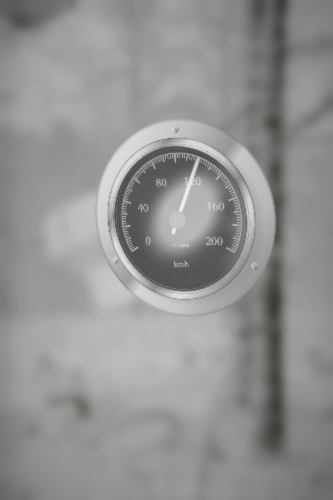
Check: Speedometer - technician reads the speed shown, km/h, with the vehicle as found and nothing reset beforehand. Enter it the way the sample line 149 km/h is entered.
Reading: 120 km/h
